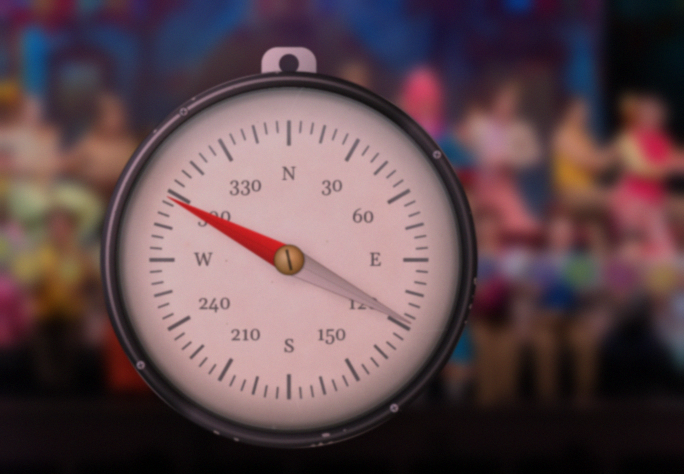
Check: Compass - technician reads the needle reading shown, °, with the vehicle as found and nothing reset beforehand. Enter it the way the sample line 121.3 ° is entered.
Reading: 297.5 °
